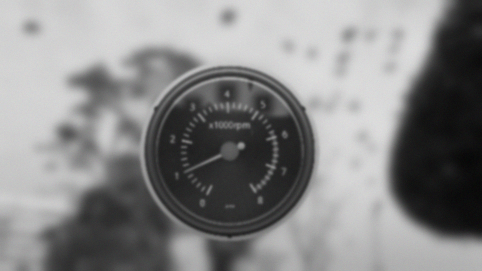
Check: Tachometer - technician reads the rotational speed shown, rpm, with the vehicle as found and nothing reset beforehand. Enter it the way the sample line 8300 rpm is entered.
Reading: 1000 rpm
